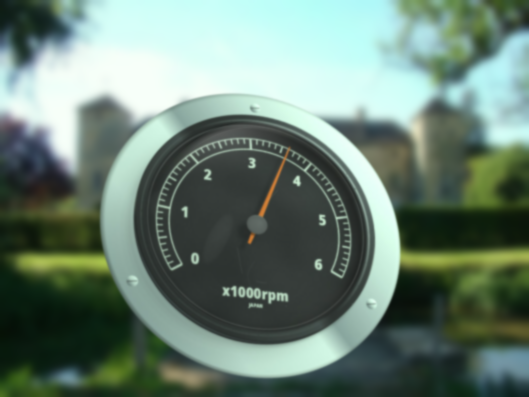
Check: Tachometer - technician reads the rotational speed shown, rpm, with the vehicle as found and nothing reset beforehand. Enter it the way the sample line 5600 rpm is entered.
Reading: 3600 rpm
